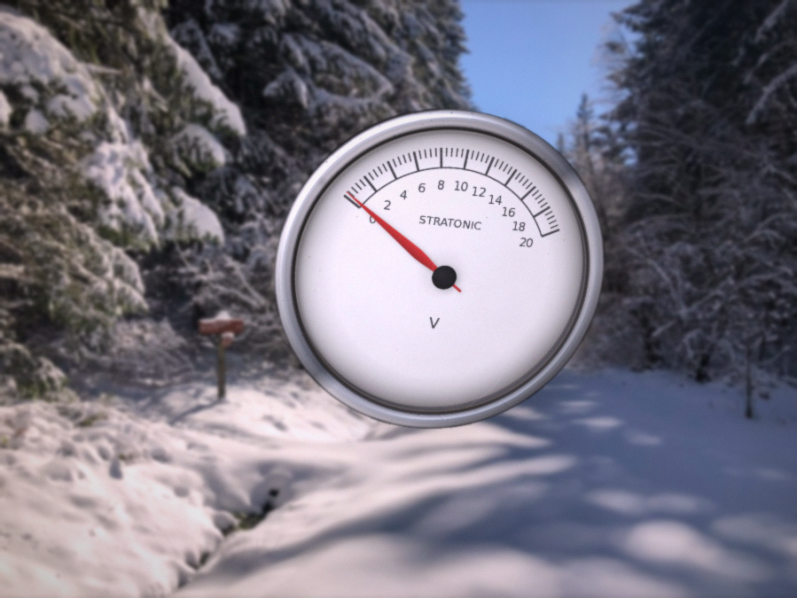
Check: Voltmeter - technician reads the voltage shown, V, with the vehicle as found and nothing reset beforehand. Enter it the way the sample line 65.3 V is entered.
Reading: 0.4 V
